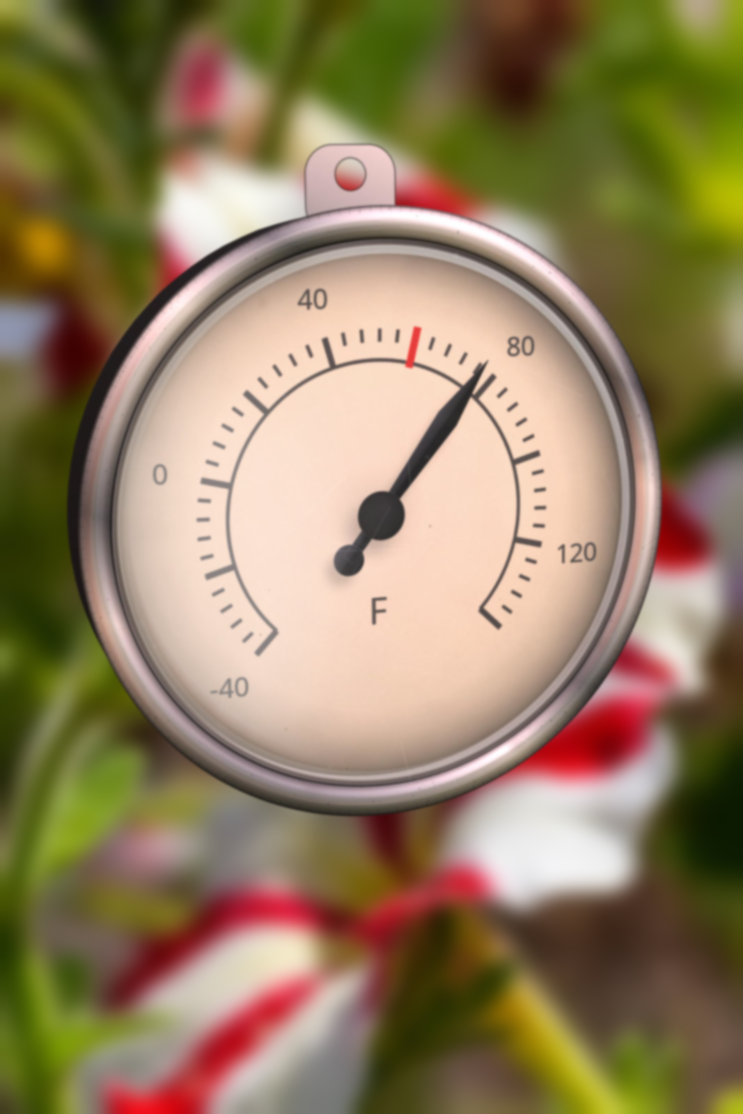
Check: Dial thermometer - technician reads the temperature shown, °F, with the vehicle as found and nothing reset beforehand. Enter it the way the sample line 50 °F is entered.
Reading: 76 °F
